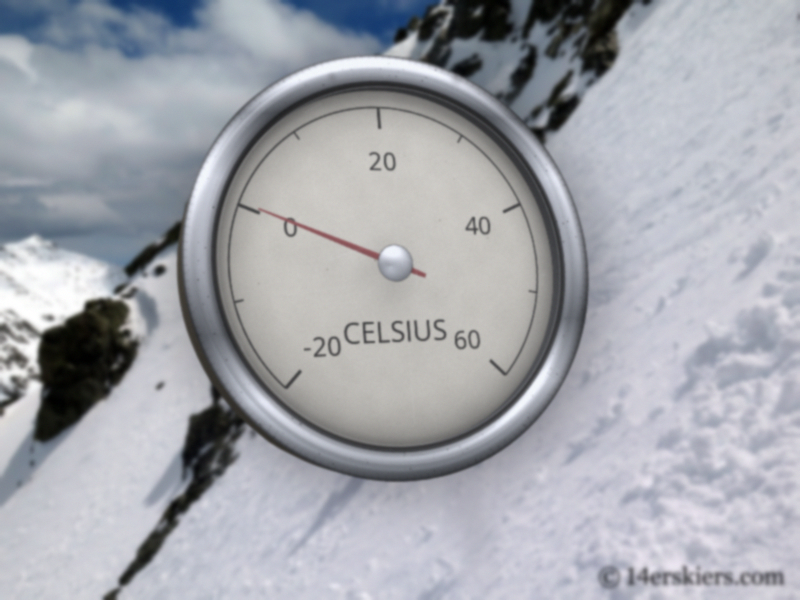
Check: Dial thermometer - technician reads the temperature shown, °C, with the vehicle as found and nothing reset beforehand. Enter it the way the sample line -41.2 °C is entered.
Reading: 0 °C
